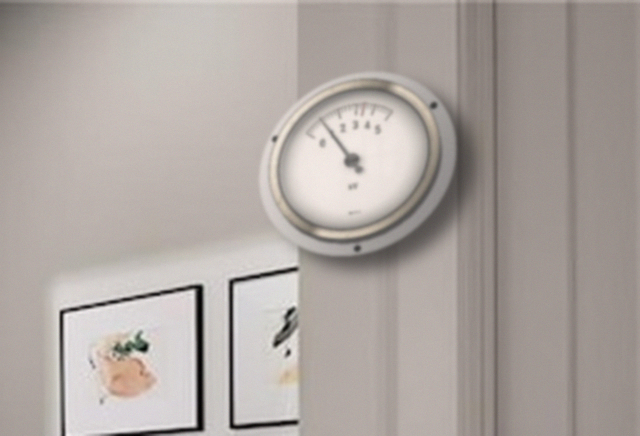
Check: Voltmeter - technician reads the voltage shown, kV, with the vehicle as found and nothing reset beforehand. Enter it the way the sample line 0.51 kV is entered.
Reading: 1 kV
